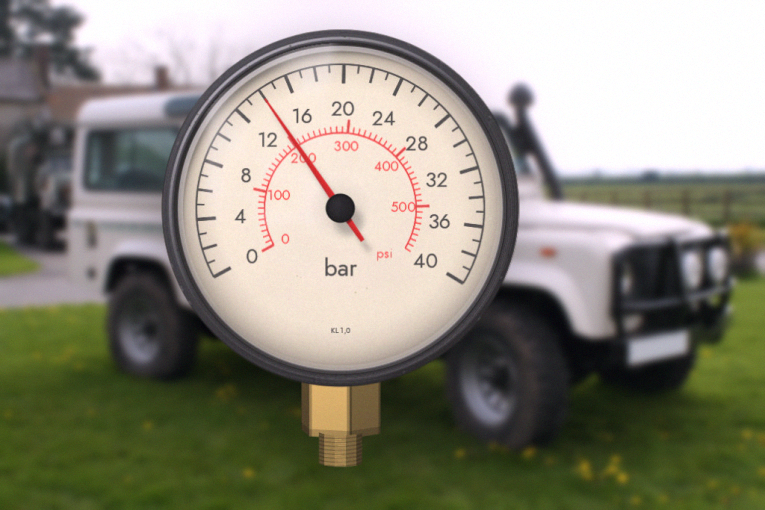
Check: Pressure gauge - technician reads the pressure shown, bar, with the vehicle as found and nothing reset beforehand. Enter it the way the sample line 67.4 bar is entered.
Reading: 14 bar
